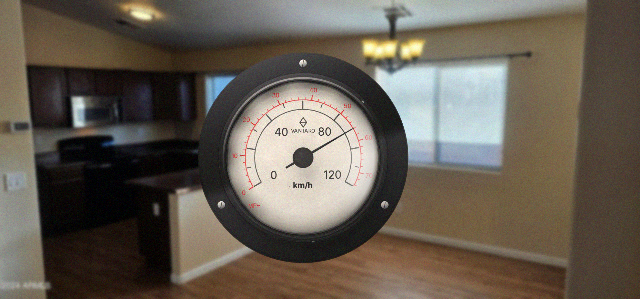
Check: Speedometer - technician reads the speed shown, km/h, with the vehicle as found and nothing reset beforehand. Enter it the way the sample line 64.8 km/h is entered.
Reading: 90 km/h
